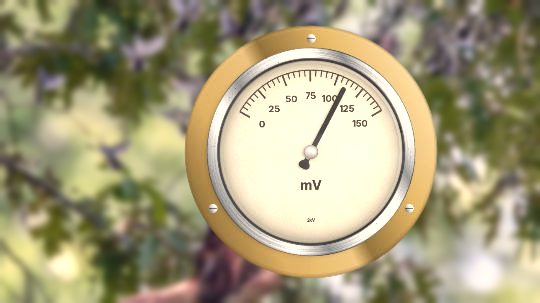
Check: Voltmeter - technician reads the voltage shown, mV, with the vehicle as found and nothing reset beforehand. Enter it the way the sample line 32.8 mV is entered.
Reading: 110 mV
